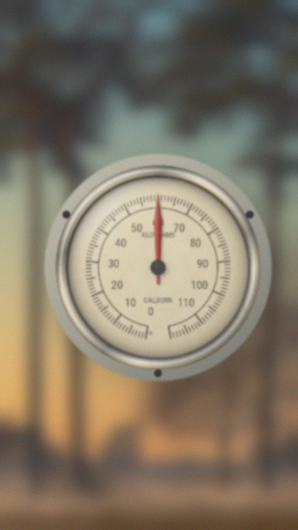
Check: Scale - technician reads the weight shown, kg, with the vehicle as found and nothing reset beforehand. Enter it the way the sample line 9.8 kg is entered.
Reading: 60 kg
